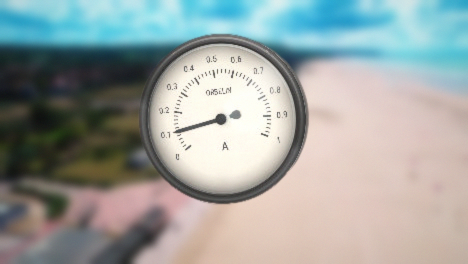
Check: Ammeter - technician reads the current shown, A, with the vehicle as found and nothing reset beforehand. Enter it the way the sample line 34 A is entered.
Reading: 0.1 A
